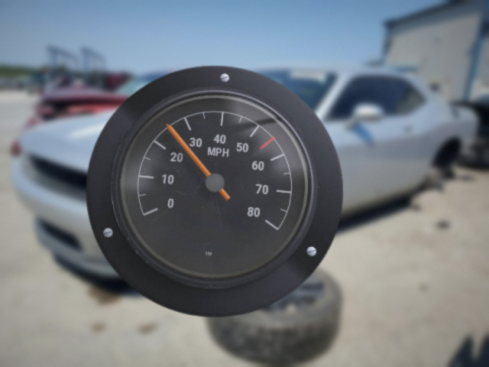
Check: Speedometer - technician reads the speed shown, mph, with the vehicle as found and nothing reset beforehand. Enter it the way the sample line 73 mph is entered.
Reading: 25 mph
